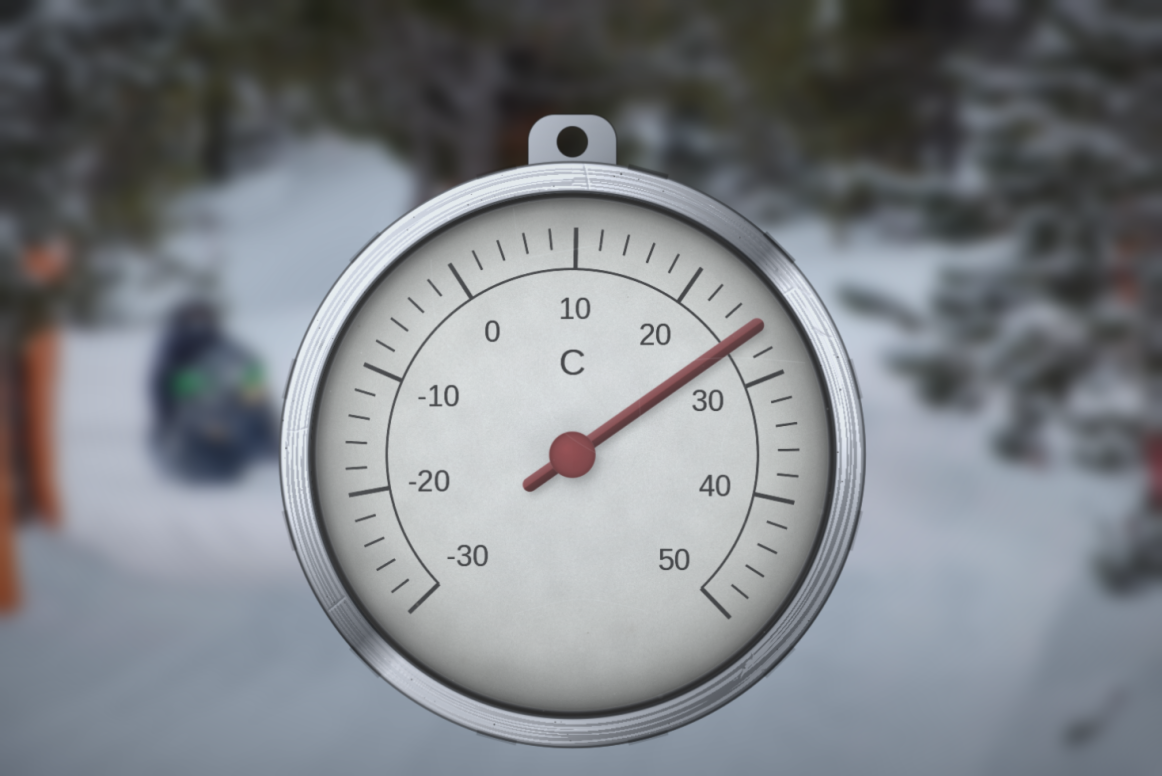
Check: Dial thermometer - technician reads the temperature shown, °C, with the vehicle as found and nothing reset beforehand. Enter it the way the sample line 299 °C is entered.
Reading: 26 °C
